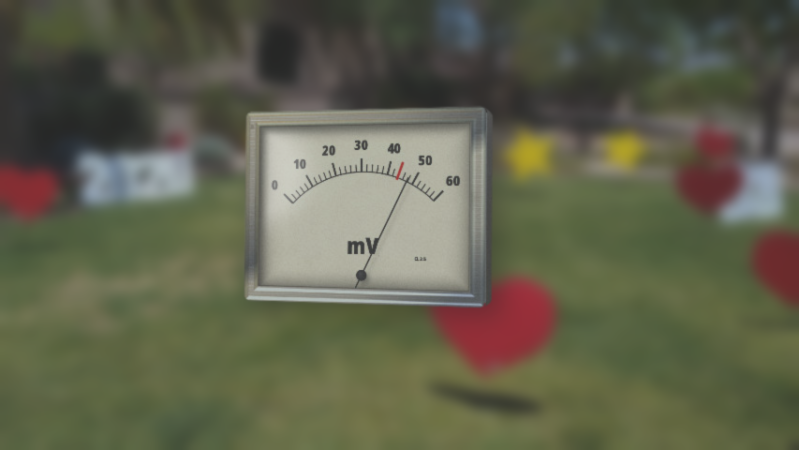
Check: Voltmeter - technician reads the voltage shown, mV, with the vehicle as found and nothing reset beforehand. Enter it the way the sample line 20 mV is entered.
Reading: 48 mV
